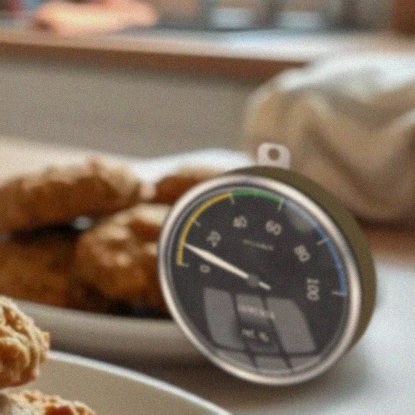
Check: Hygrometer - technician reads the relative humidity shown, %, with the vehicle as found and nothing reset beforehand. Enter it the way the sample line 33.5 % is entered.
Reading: 10 %
